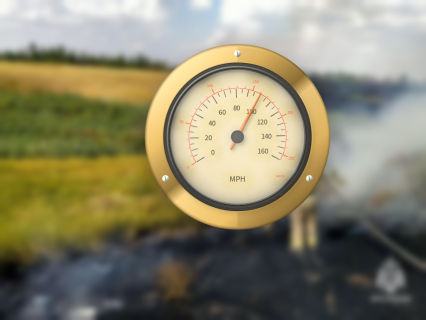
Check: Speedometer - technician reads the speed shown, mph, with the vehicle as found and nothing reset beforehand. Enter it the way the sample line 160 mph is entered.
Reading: 100 mph
